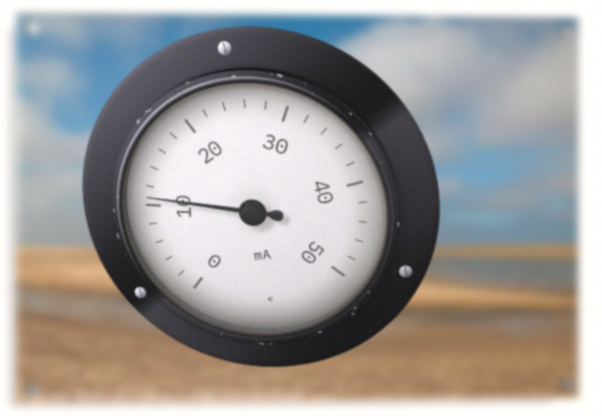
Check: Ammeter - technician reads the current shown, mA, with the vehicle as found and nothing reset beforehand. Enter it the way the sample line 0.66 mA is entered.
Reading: 11 mA
